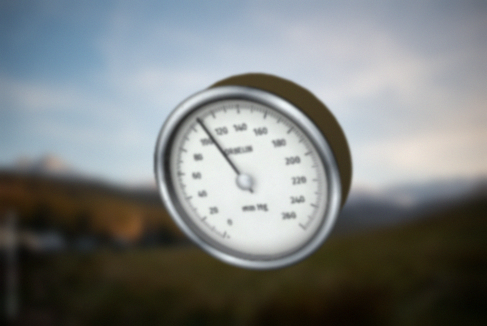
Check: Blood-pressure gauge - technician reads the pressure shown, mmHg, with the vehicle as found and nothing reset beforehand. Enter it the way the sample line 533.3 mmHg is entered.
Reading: 110 mmHg
